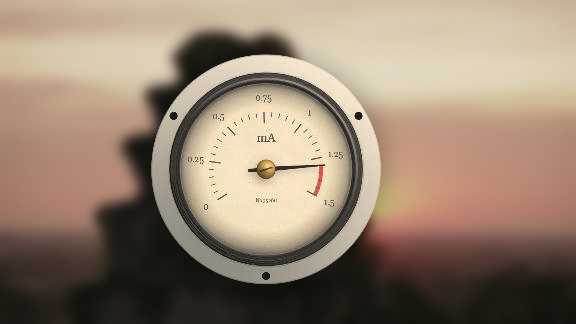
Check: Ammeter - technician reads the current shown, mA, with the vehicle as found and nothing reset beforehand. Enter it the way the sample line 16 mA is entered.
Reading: 1.3 mA
